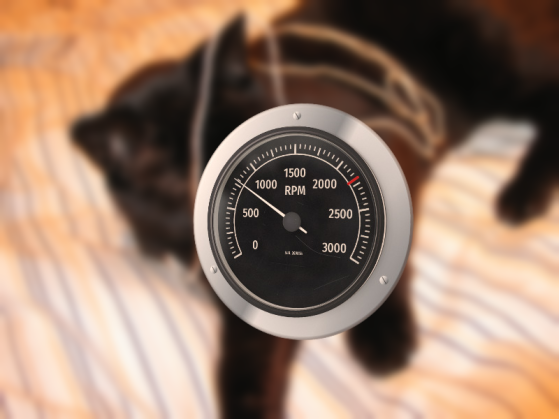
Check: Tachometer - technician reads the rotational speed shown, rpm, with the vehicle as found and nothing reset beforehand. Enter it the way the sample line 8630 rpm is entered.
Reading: 800 rpm
